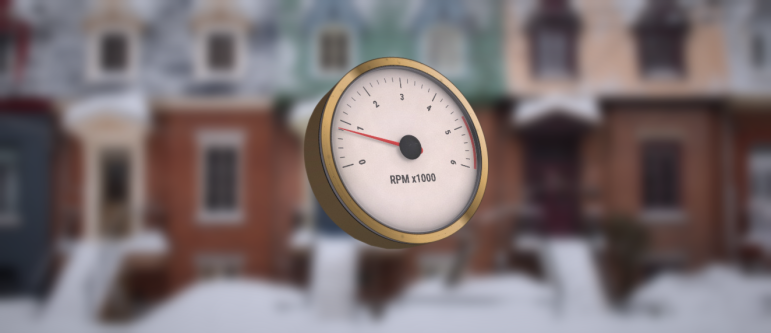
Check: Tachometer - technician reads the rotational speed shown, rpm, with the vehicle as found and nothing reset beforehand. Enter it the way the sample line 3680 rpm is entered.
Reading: 800 rpm
